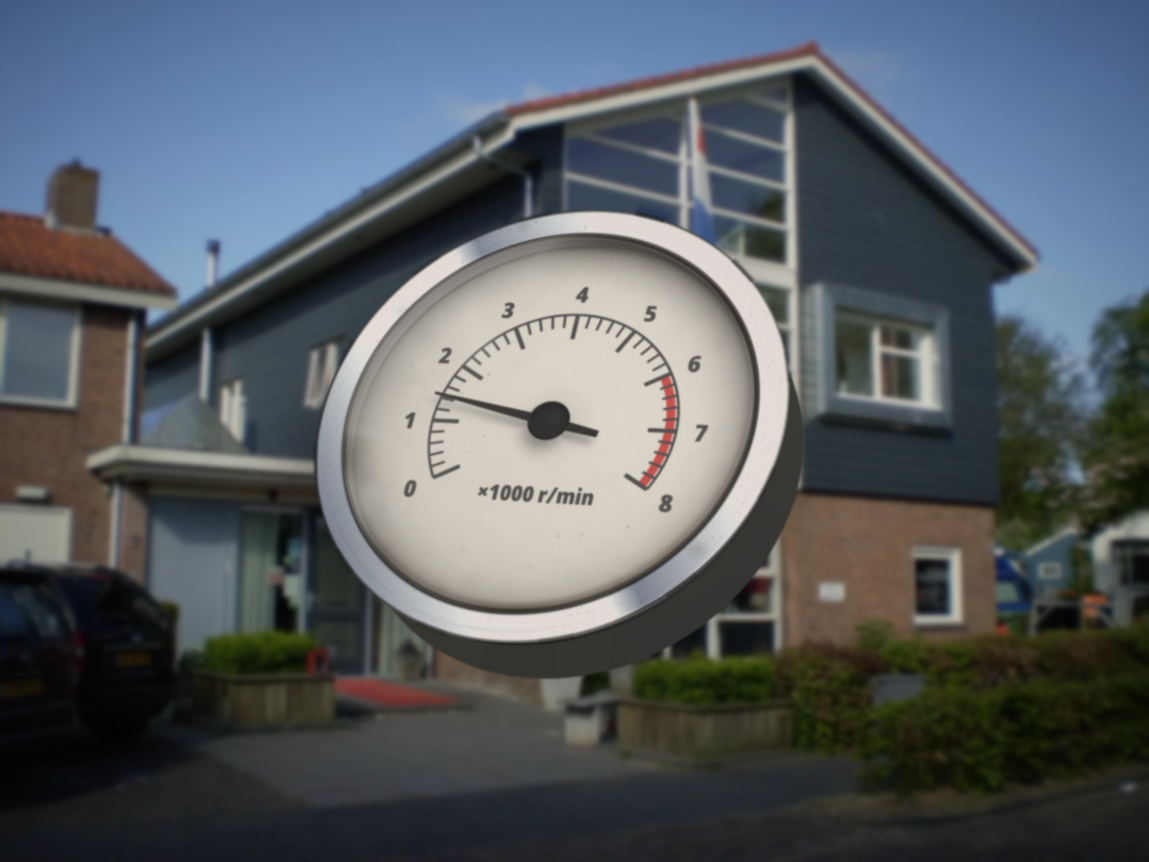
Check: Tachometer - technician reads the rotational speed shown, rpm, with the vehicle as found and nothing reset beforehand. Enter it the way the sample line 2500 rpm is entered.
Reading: 1400 rpm
